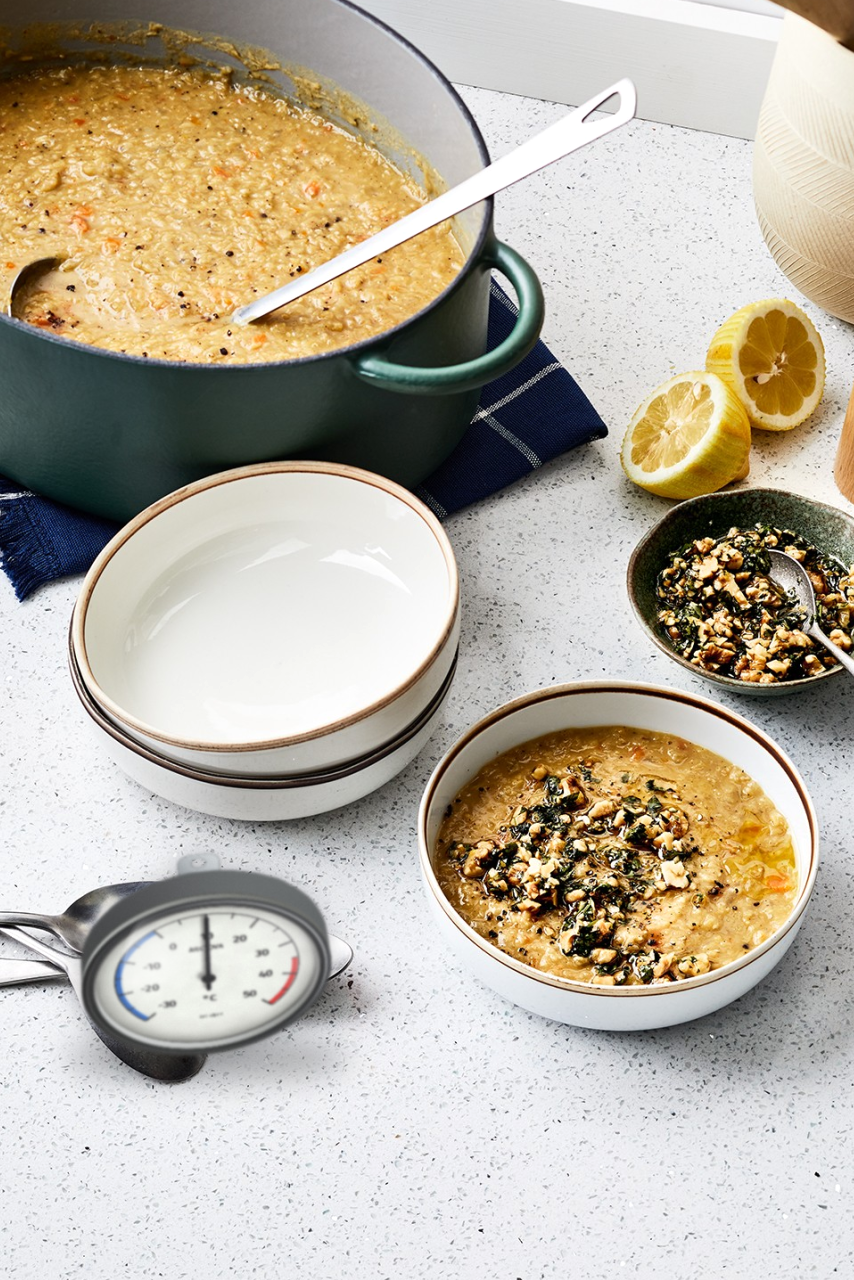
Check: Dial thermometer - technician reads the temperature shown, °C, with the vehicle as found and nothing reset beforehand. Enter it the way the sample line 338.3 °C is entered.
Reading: 10 °C
